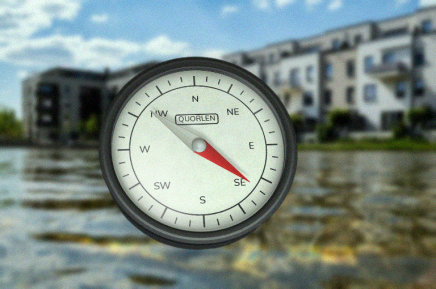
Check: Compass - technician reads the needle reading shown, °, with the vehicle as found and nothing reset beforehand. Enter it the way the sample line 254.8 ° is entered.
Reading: 130 °
